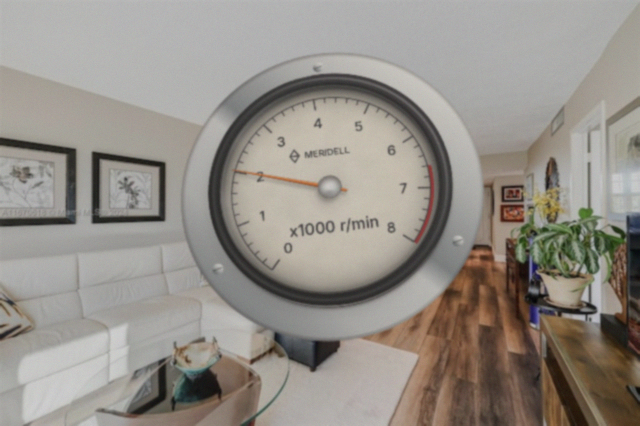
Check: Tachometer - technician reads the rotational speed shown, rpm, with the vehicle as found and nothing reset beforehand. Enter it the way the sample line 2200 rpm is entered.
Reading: 2000 rpm
